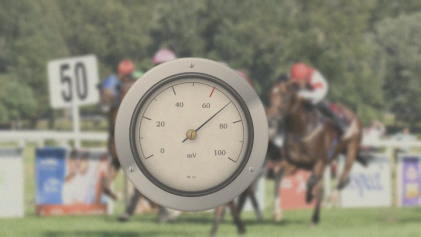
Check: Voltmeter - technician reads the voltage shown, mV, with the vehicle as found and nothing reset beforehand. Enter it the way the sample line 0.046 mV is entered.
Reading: 70 mV
